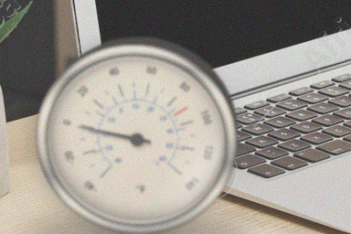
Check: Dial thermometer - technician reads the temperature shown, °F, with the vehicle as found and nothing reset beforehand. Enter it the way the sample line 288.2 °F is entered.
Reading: 0 °F
